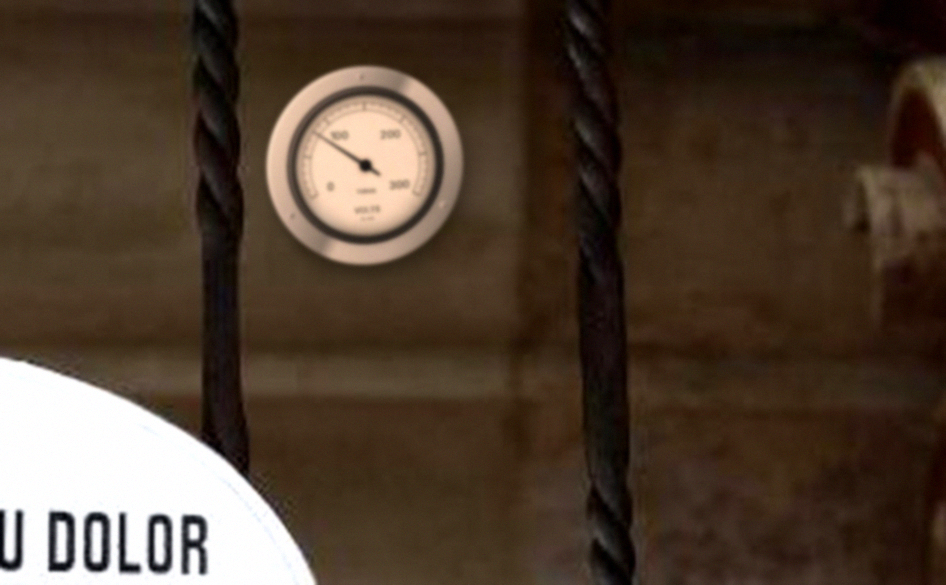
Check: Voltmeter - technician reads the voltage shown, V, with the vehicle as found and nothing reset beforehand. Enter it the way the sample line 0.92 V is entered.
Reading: 80 V
